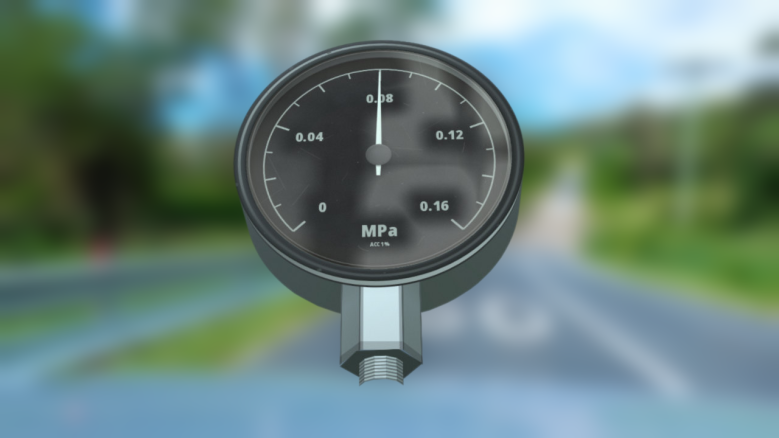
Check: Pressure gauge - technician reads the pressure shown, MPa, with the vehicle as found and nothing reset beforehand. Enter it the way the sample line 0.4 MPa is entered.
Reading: 0.08 MPa
